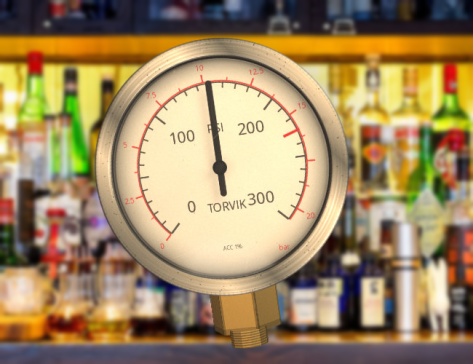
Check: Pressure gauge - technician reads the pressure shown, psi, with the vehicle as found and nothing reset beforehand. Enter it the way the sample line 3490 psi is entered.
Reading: 150 psi
